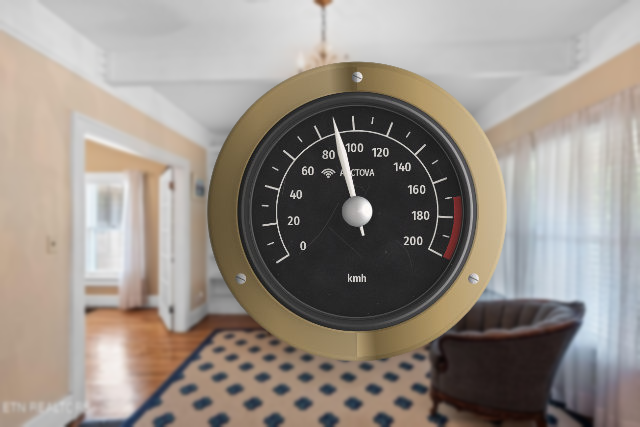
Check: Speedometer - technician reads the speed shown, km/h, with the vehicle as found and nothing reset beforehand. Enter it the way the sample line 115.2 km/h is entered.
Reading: 90 km/h
